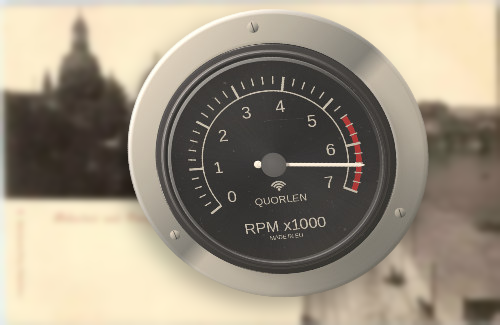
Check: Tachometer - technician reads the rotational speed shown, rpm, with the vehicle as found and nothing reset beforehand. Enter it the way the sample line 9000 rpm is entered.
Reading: 6400 rpm
